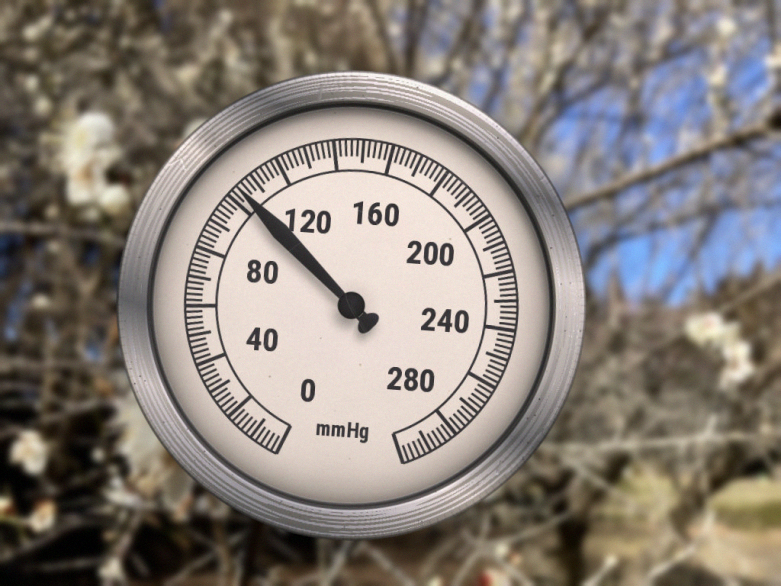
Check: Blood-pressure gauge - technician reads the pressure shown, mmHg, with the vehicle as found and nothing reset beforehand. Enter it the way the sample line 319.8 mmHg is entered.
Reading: 104 mmHg
